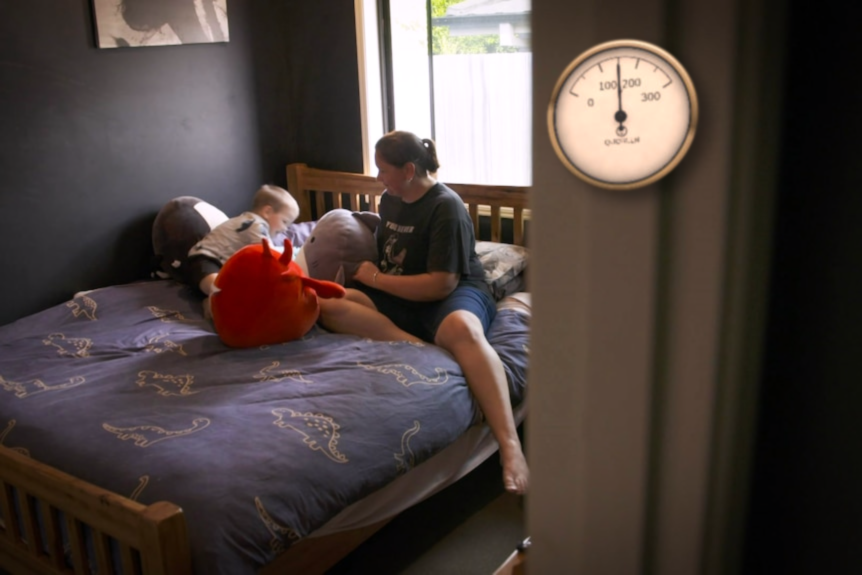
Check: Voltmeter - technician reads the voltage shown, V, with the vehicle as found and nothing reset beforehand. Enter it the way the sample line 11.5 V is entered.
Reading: 150 V
